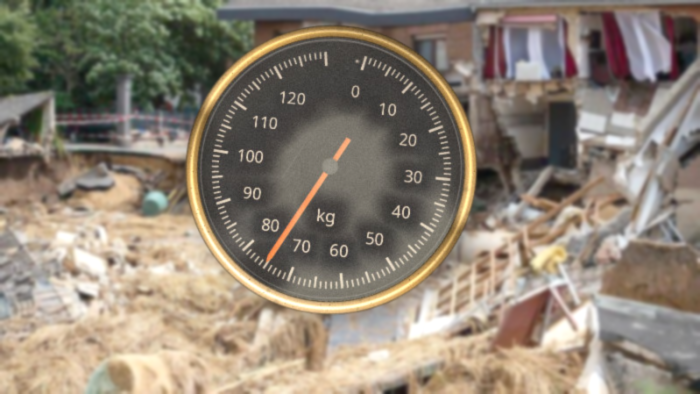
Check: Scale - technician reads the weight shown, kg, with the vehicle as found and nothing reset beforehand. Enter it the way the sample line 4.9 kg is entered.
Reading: 75 kg
